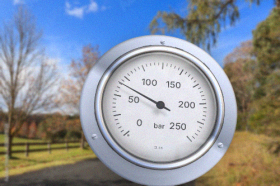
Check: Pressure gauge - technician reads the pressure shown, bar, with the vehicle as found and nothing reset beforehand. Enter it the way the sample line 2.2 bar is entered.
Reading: 65 bar
